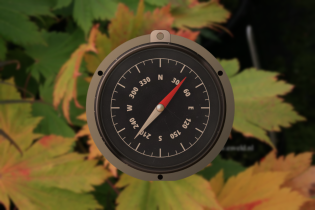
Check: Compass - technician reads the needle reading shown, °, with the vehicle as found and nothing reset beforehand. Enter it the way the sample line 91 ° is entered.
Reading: 40 °
